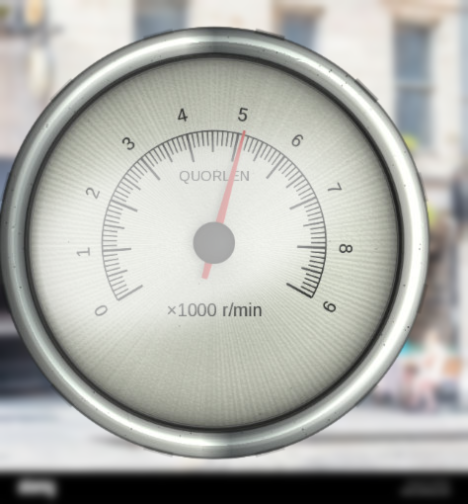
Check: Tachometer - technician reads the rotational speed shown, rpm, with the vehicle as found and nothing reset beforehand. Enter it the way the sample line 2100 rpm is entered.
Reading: 5100 rpm
